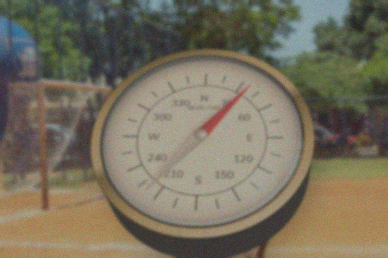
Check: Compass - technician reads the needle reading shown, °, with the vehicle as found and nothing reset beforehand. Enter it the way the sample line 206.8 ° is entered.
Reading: 37.5 °
